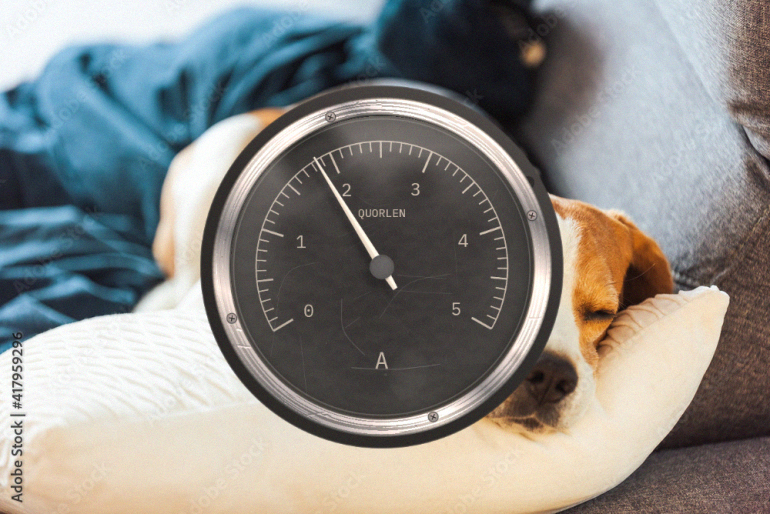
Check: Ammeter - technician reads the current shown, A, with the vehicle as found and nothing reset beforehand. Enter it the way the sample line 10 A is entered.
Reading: 1.85 A
